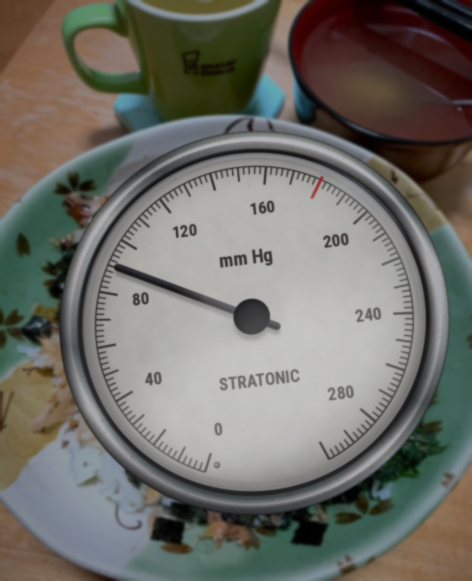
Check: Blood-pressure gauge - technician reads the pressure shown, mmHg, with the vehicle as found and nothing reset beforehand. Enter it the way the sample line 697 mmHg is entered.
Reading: 90 mmHg
